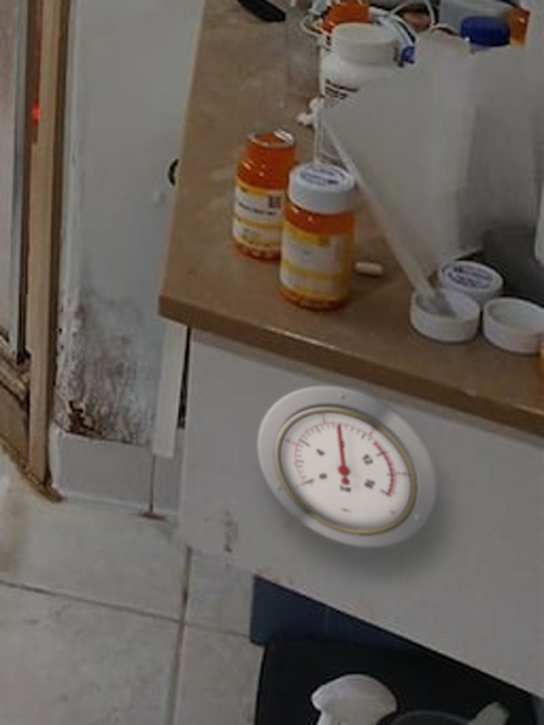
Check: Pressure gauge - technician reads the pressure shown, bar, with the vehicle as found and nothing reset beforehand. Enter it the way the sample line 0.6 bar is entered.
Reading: 8 bar
